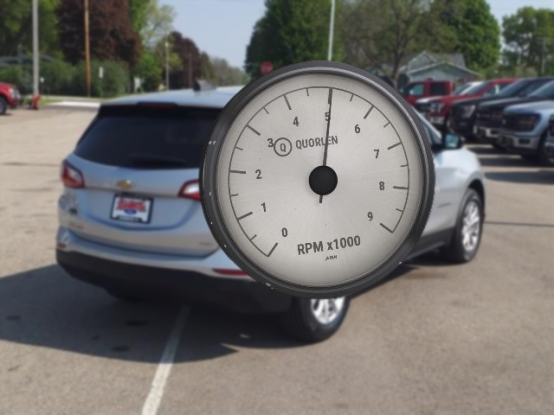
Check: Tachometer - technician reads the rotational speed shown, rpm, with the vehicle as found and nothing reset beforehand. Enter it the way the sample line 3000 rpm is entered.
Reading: 5000 rpm
